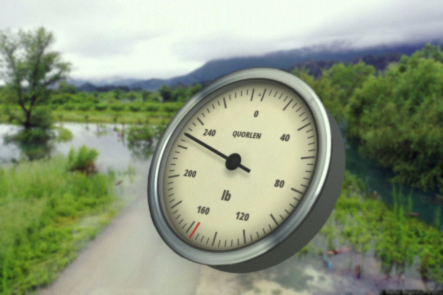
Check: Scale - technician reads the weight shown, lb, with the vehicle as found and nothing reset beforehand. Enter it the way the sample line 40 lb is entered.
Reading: 228 lb
